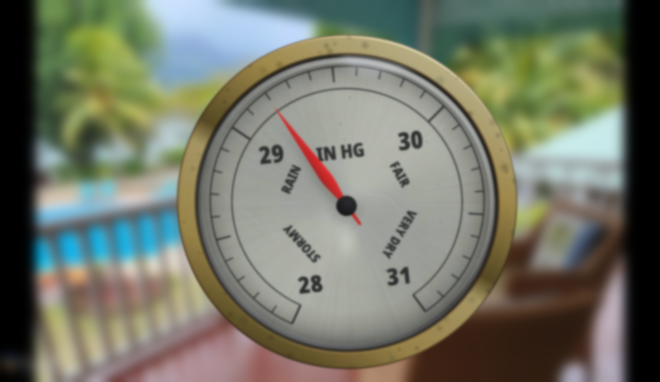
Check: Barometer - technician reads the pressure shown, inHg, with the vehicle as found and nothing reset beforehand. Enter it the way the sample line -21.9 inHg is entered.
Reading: 29.2 inHg
